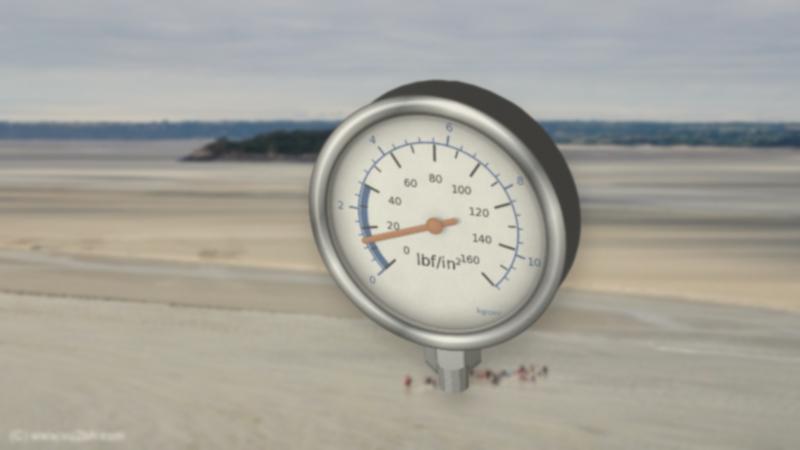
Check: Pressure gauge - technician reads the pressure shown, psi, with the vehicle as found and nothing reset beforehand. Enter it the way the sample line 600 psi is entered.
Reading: 15 psi
